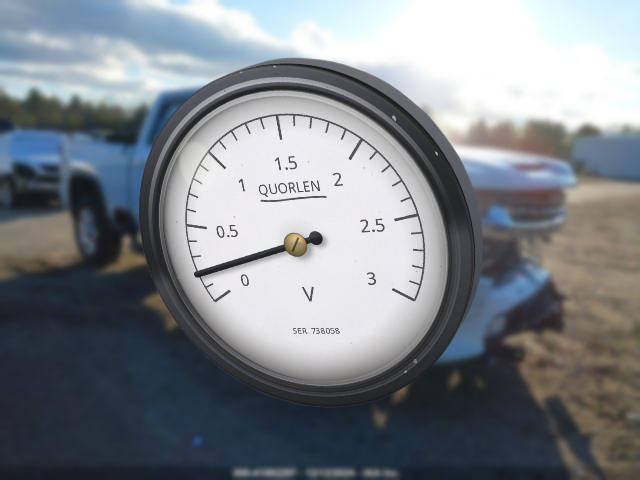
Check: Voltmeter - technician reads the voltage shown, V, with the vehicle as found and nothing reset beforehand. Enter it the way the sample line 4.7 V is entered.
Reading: 0.2 V
